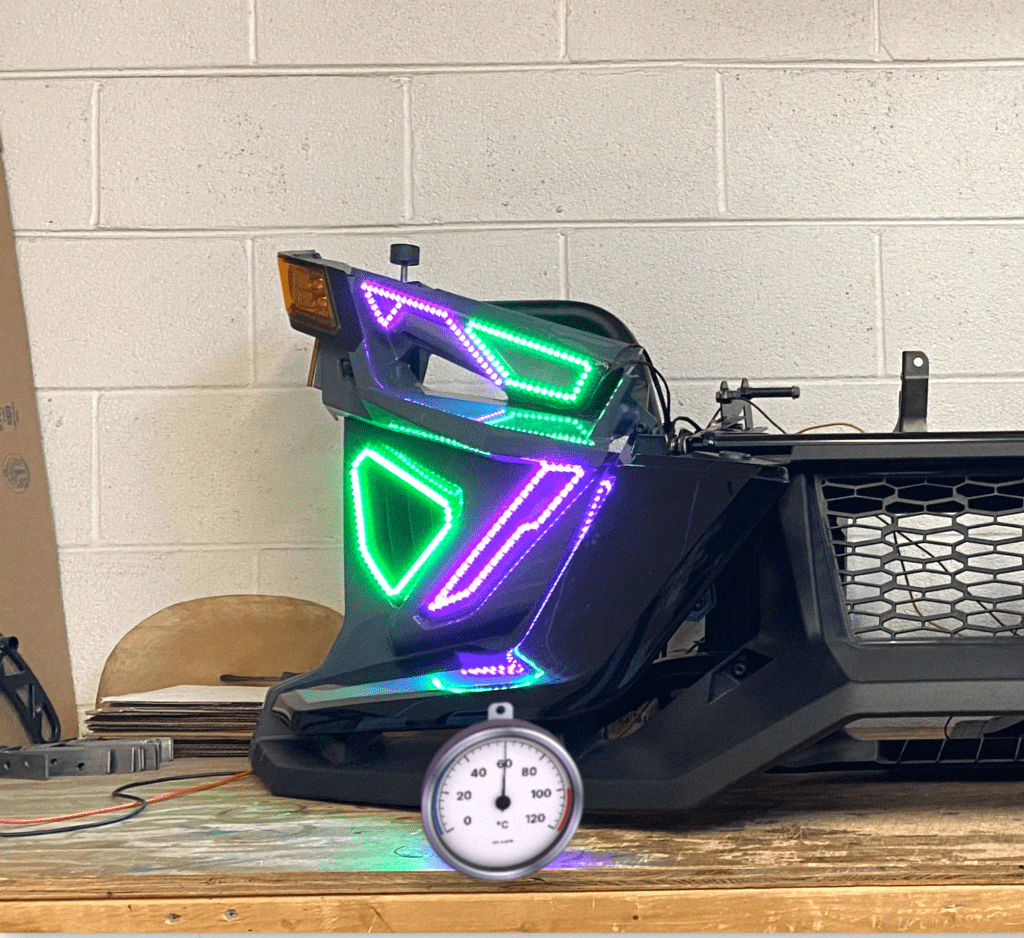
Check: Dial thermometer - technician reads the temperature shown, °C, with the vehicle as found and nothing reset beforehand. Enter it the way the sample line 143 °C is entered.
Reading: 60 °C
